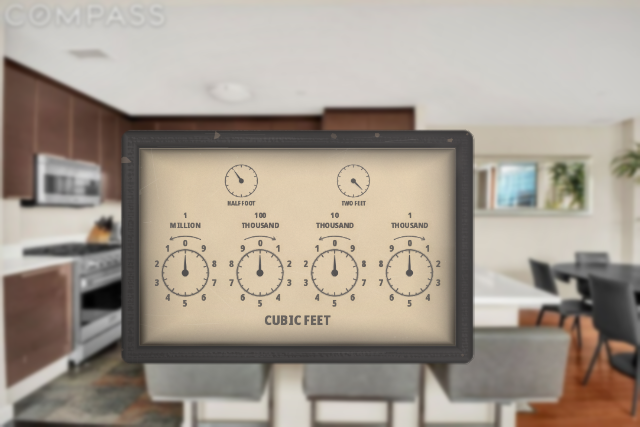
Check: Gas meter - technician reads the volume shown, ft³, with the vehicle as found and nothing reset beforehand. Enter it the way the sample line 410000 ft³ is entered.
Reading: 0 ft³
